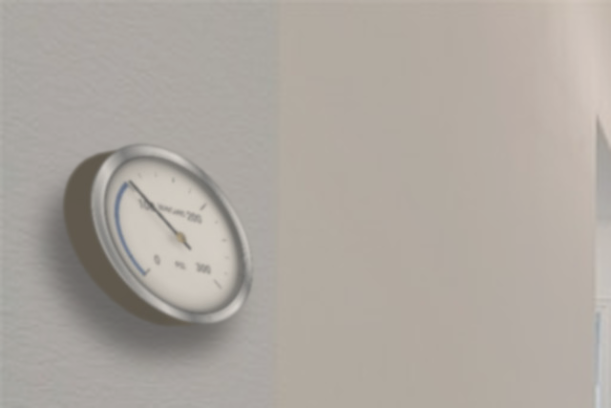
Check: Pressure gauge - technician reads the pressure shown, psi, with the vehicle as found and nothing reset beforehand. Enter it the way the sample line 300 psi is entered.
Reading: 100 psi
